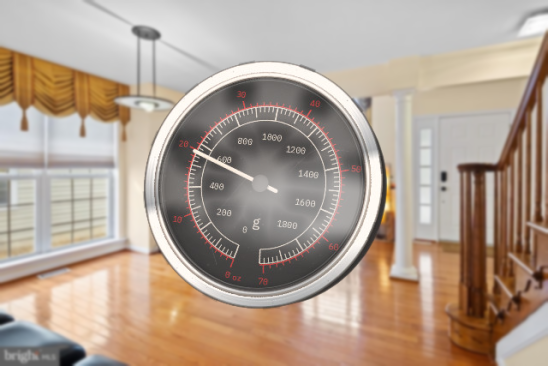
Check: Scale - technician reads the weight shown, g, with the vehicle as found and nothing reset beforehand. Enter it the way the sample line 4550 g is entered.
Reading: 560 g
